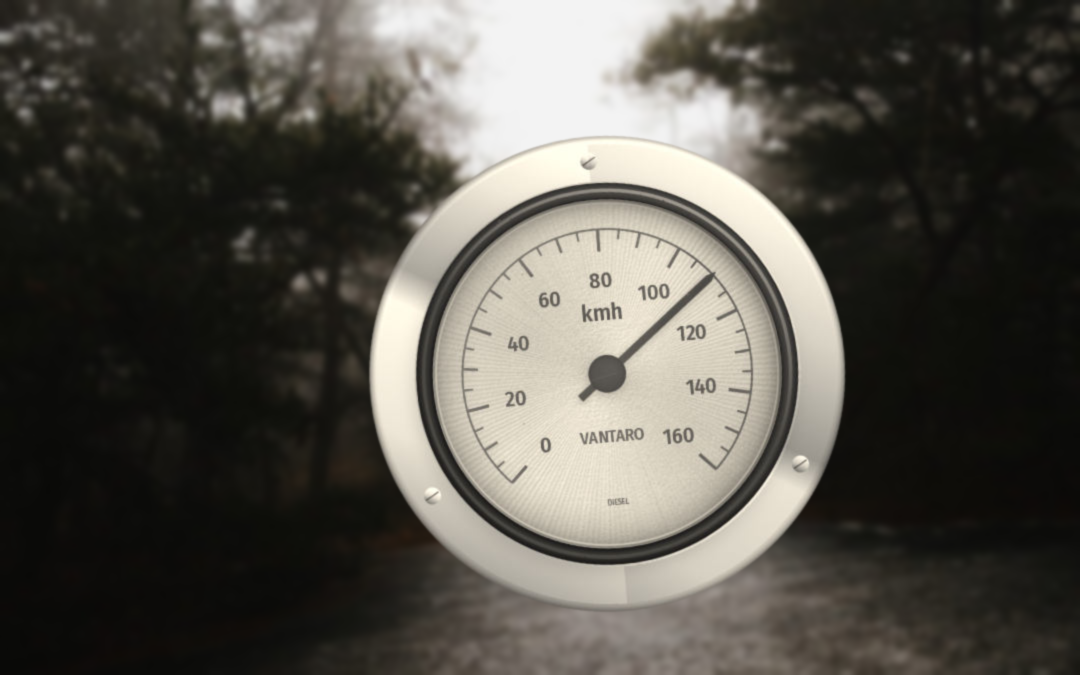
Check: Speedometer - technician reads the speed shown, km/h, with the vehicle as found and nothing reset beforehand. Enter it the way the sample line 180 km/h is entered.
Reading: 110 km/h
